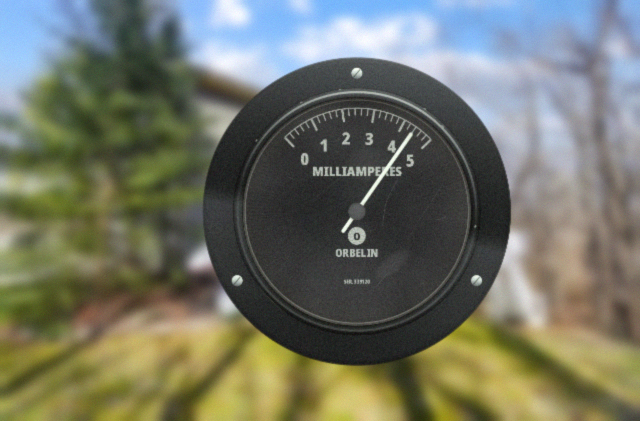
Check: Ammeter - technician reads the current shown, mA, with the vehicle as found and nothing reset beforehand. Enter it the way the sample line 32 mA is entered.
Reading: 4.4 mA
